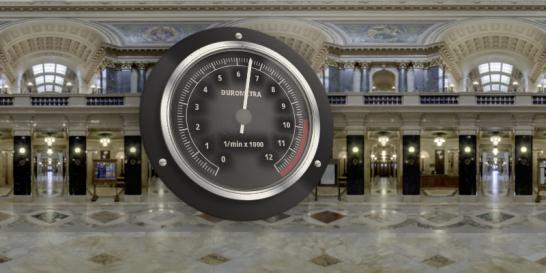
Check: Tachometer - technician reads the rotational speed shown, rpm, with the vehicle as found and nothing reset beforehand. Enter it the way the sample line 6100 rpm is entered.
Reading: 6500 rpm
